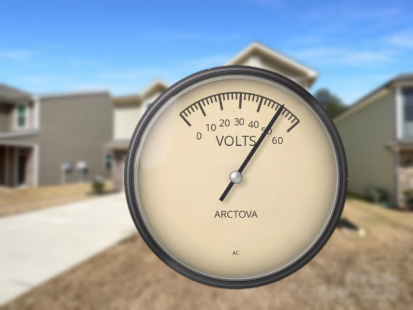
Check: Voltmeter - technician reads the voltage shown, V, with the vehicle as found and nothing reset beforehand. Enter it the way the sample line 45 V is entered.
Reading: 50 V
